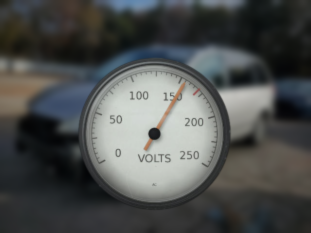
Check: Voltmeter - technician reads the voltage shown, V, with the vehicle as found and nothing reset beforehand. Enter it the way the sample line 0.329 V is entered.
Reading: 155 V
